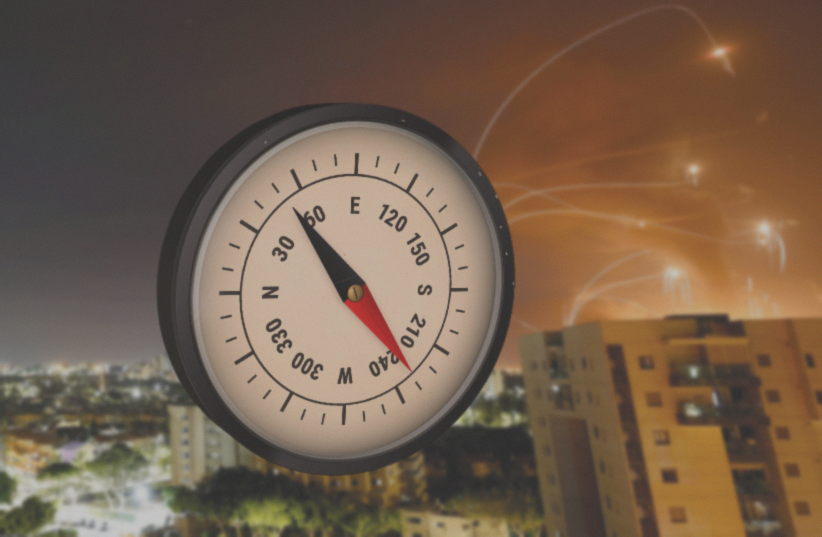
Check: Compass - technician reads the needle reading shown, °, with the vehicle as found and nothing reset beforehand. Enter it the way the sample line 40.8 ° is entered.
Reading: 230 °
